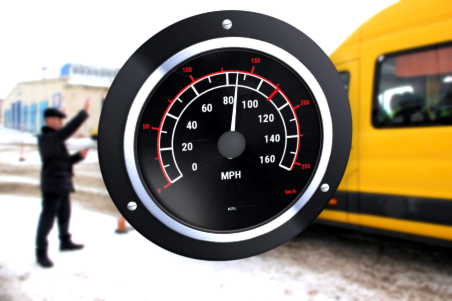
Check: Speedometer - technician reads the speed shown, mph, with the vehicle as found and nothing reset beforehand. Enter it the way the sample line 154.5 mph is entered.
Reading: 85 mph
